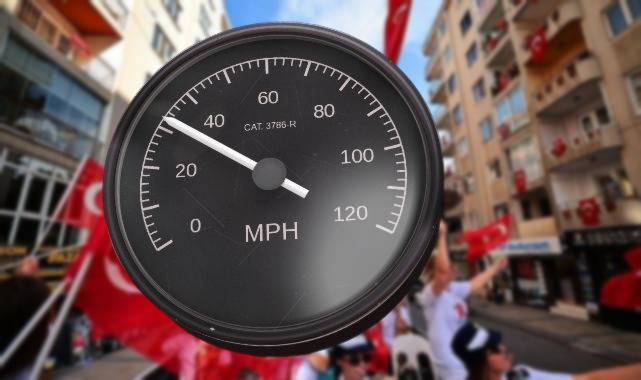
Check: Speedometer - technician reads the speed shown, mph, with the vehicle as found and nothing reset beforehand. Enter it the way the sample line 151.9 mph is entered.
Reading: 32 mph
